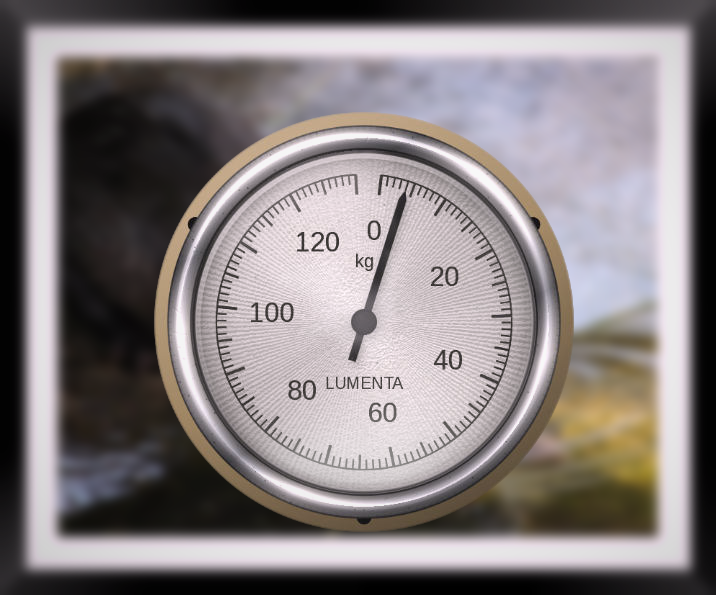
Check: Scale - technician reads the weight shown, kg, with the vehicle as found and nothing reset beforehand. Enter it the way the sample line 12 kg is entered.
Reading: 4 kg
